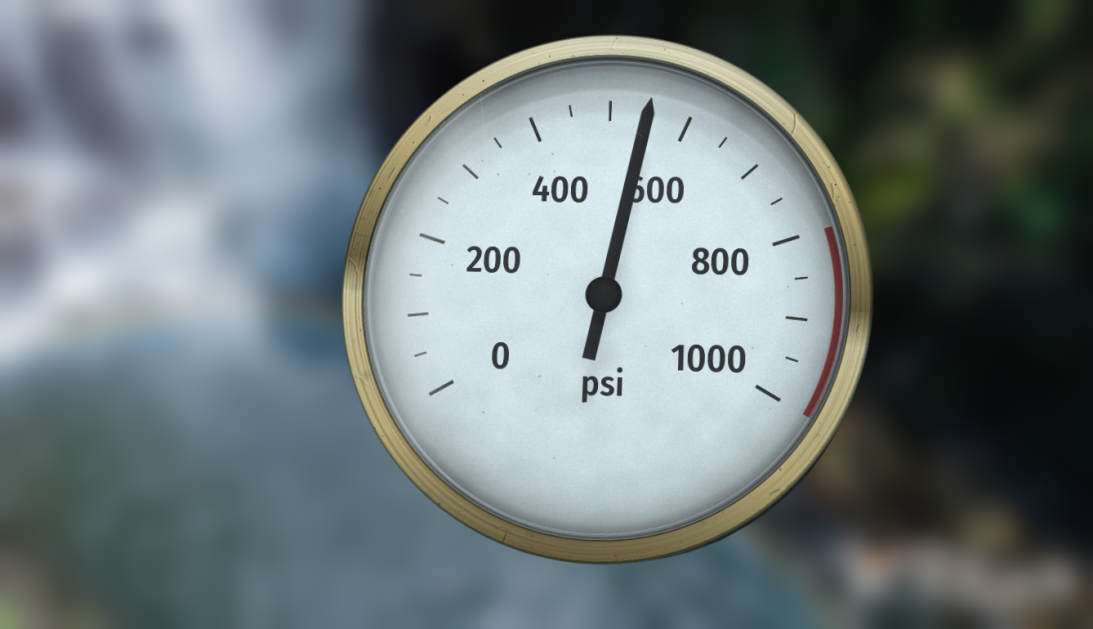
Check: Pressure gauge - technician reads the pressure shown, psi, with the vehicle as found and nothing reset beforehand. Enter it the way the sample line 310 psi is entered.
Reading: 550 psi
